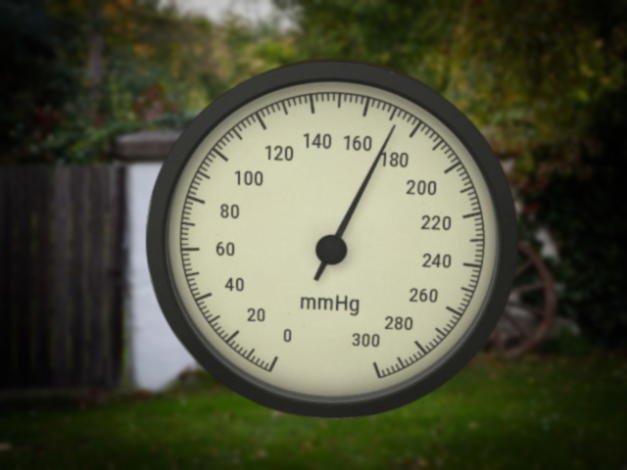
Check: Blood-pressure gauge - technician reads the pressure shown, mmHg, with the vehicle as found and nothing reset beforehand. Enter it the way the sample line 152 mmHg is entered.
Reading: 172 mmHg
